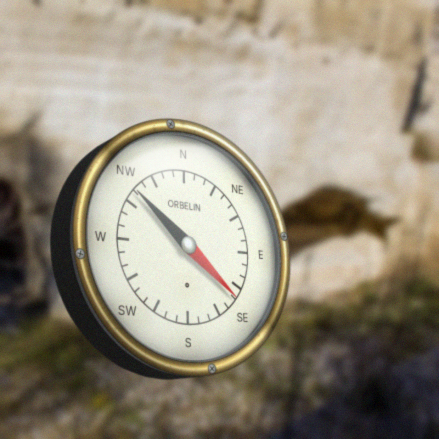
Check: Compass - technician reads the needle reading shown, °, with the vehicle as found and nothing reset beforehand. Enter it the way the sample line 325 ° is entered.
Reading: 130 °
